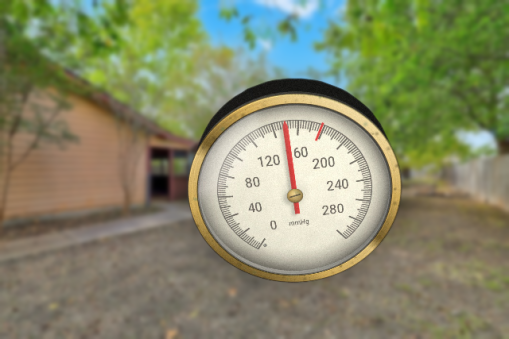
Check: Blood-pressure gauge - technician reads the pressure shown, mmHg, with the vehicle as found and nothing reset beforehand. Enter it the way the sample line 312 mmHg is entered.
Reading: 150 mmHg
